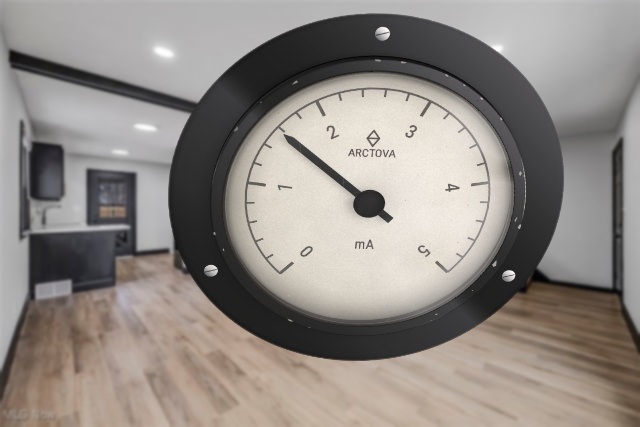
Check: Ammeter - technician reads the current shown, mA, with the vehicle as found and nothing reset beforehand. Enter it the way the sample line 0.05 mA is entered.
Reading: 1.6 mA
